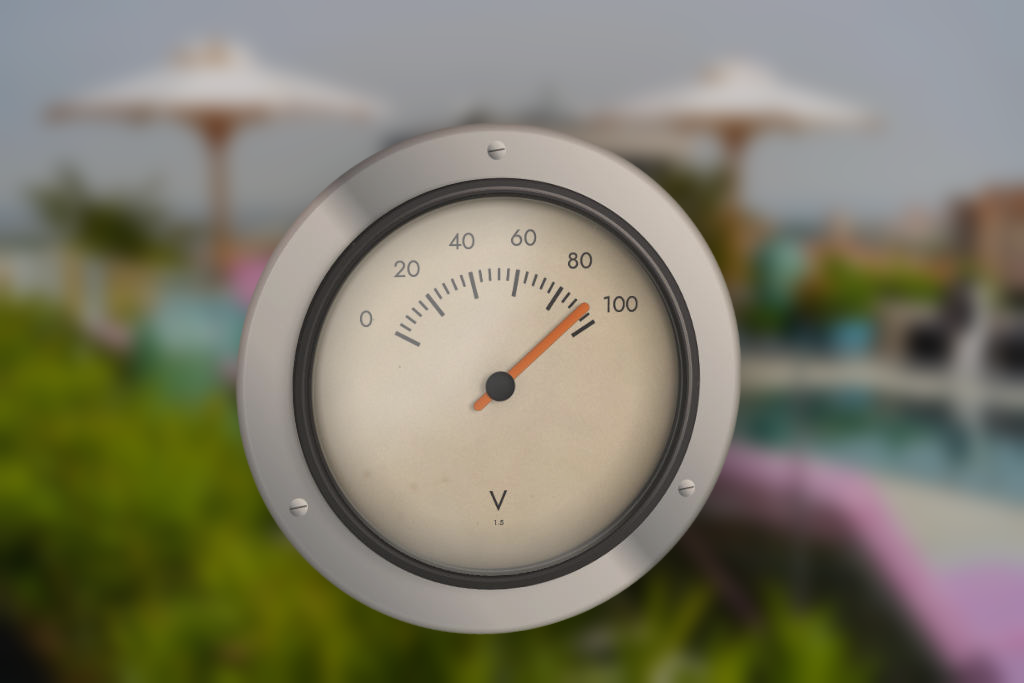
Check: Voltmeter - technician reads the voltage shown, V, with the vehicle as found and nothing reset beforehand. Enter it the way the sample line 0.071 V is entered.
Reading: 92 V
